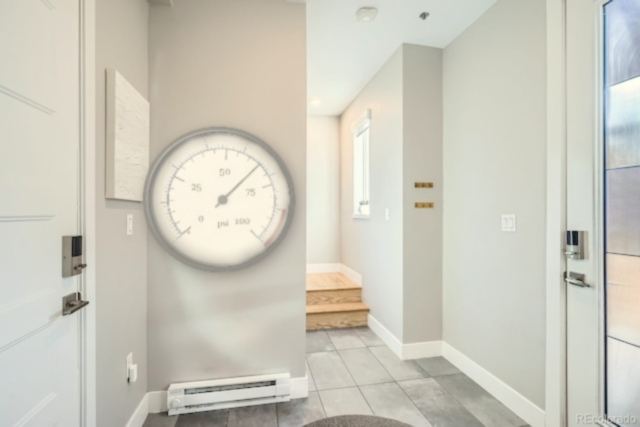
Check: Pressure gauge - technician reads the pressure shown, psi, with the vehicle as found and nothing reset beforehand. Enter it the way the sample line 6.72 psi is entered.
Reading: 65 psi
